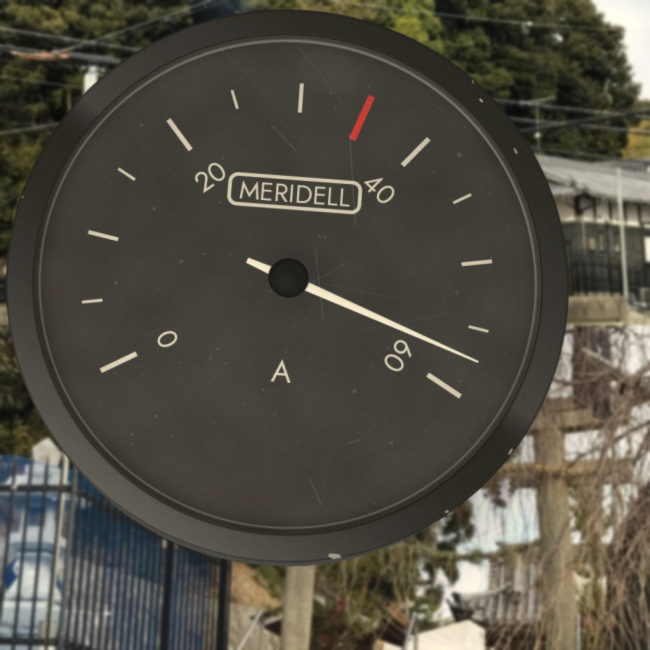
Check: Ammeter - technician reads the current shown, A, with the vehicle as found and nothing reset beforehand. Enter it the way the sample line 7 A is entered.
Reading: 57.5 A
